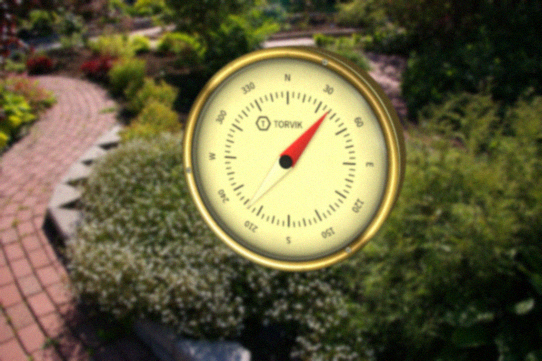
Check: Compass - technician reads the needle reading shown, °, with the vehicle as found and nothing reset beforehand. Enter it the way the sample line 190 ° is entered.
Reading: 40 °
